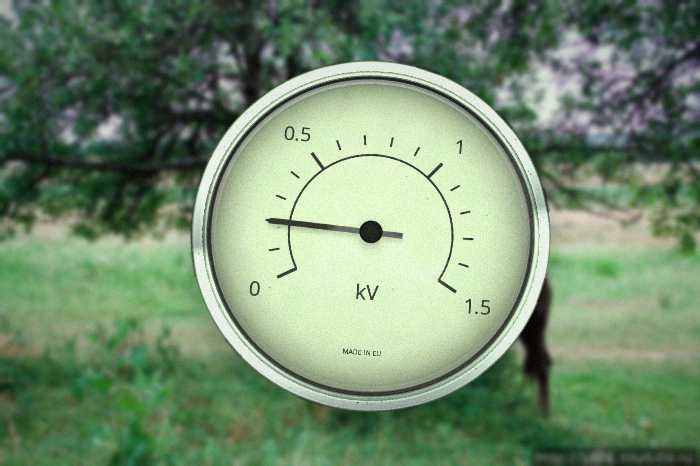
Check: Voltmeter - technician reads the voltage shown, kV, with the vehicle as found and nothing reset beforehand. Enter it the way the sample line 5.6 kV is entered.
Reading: 0.2 kV
